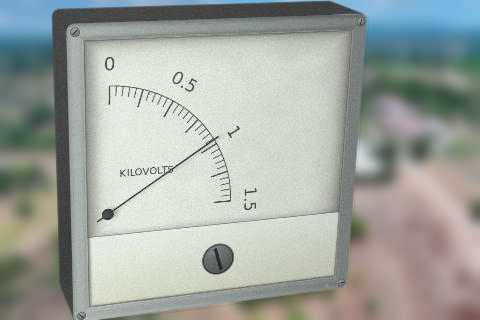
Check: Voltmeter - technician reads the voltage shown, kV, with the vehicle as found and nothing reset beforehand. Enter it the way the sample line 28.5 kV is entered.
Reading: 0.95 kV
